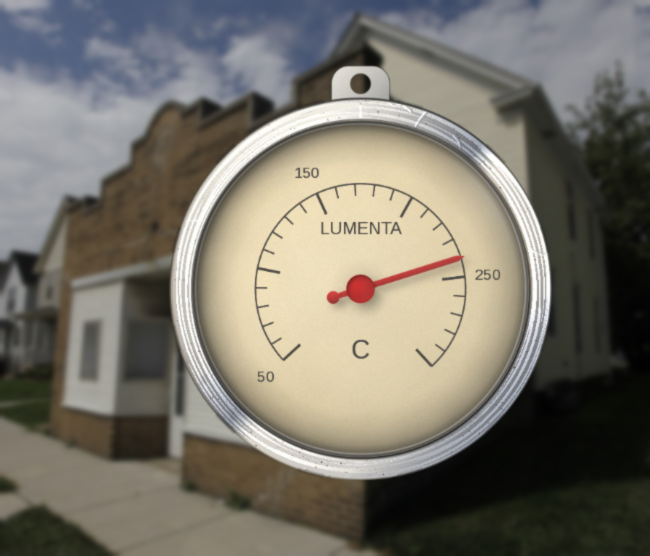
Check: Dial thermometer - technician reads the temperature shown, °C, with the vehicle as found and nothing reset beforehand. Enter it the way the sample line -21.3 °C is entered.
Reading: 240 °C
